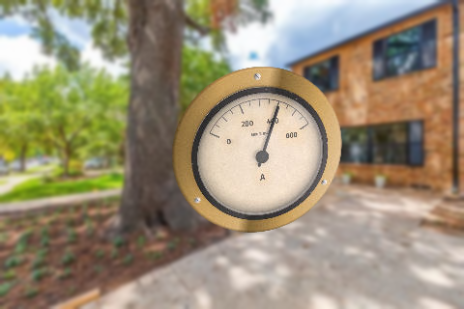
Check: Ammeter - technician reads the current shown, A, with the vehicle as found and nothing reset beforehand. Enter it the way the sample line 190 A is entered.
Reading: 400 A
